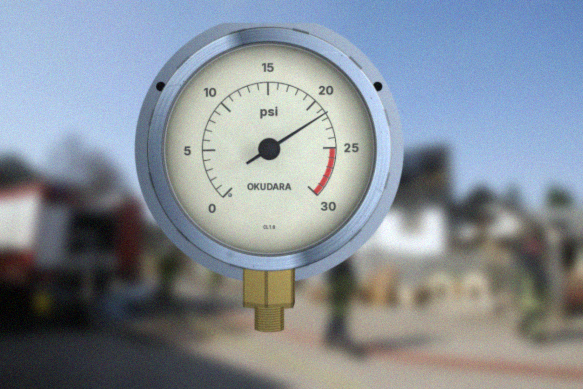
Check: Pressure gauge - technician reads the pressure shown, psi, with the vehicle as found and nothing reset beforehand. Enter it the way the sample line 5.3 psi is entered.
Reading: 21.5 psi
